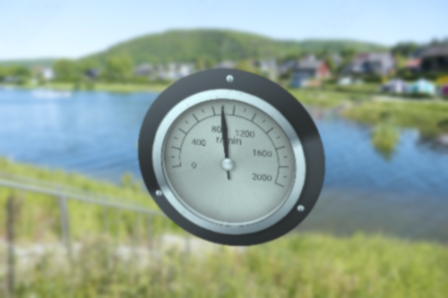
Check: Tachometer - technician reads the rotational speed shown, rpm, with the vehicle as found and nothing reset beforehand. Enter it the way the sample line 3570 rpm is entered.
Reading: 900 rpm
